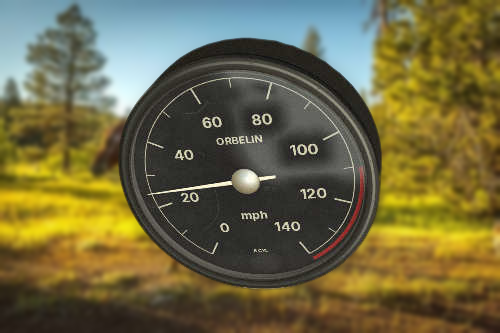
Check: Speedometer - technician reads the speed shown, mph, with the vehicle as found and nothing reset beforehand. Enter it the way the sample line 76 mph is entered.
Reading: 25 mph
